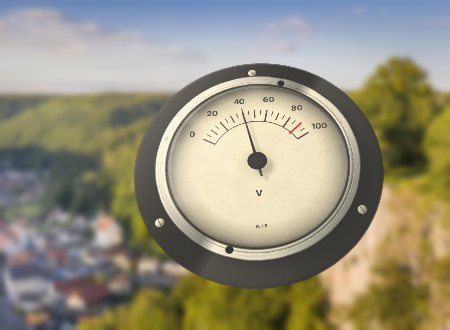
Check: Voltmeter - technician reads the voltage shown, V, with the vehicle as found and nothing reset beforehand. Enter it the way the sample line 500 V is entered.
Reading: 40 V
